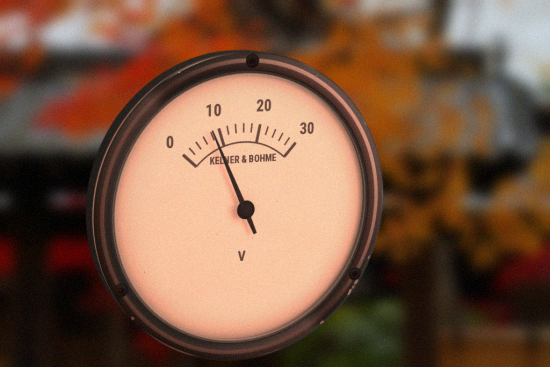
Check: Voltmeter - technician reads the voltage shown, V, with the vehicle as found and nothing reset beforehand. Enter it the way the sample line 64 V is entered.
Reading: 8 V
